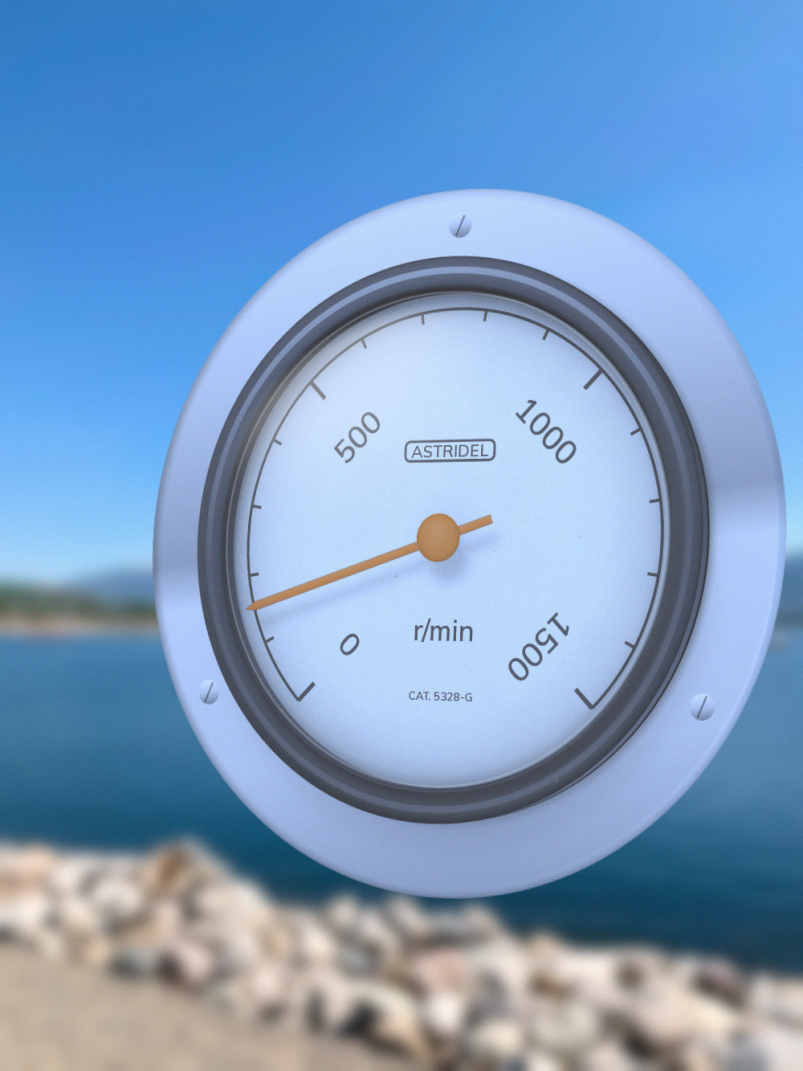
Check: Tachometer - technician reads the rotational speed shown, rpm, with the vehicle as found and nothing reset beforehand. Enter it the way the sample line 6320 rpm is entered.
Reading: 150 rpm
